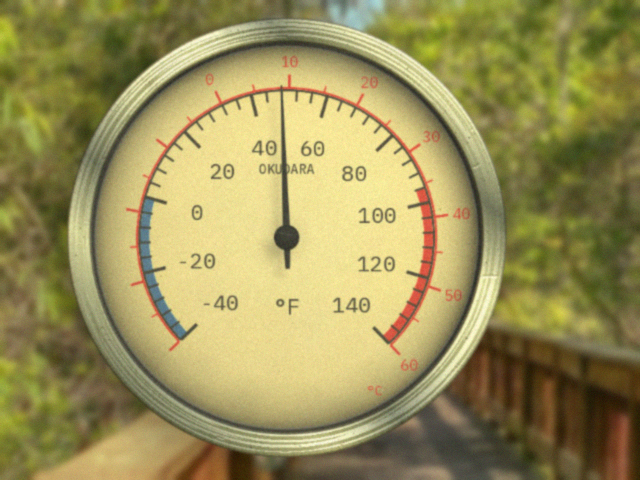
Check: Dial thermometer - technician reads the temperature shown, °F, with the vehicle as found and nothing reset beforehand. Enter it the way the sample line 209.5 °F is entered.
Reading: 48 °F
